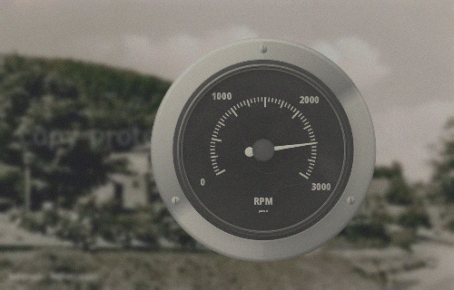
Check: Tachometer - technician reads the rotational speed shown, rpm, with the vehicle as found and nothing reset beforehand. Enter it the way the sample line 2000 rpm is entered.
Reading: 2500 rpm
